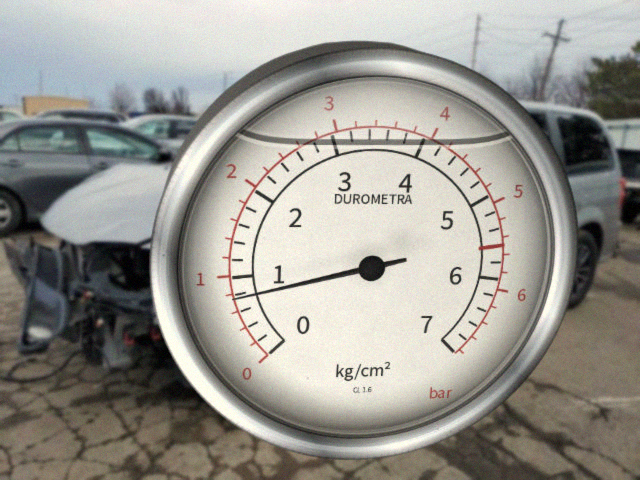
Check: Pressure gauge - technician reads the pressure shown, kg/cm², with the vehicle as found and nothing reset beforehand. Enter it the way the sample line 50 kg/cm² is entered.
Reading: 0.8 kg/cm²
